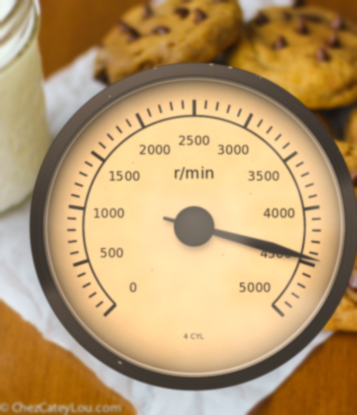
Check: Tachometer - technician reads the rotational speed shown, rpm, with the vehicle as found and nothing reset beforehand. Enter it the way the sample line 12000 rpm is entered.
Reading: 4450 rpm
